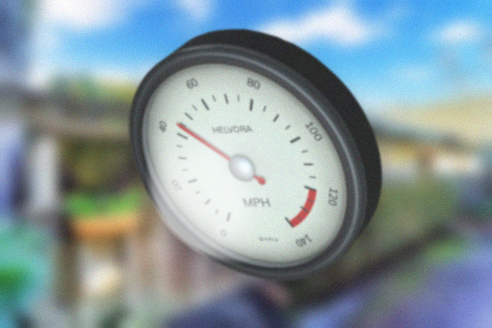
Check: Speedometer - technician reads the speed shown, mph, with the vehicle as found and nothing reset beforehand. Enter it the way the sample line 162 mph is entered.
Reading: 45 mph
